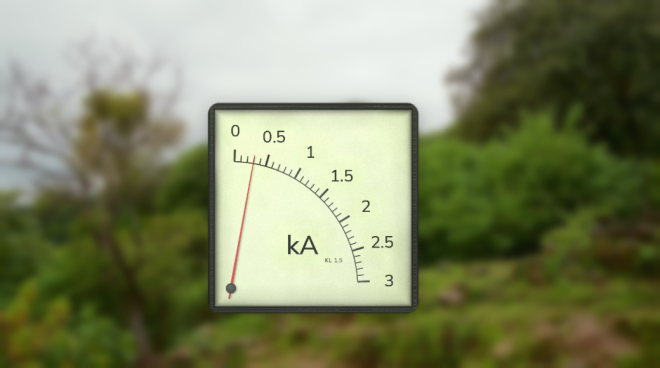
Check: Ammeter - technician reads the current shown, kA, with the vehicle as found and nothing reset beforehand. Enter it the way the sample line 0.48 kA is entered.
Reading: 0.3 kA
